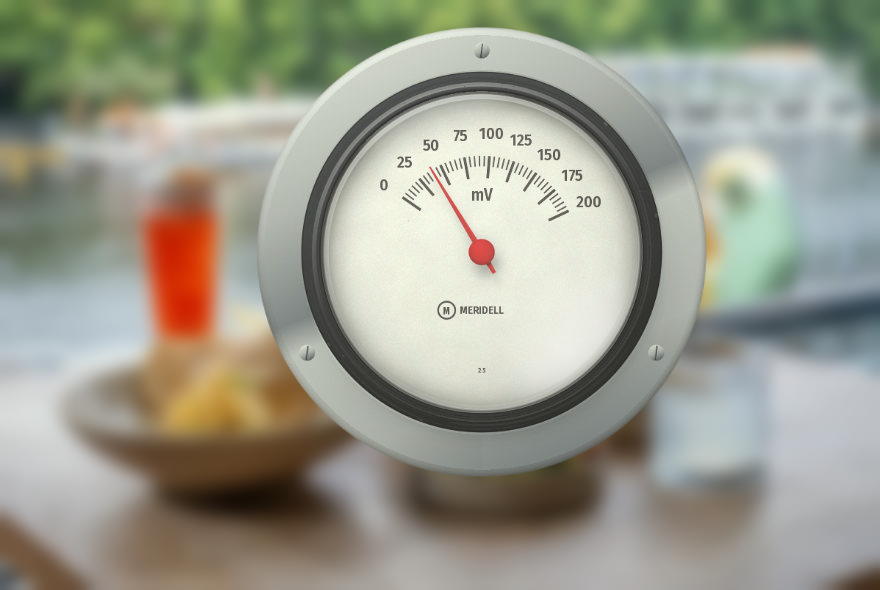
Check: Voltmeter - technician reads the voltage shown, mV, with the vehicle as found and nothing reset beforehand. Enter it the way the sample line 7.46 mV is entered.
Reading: 40 mV
